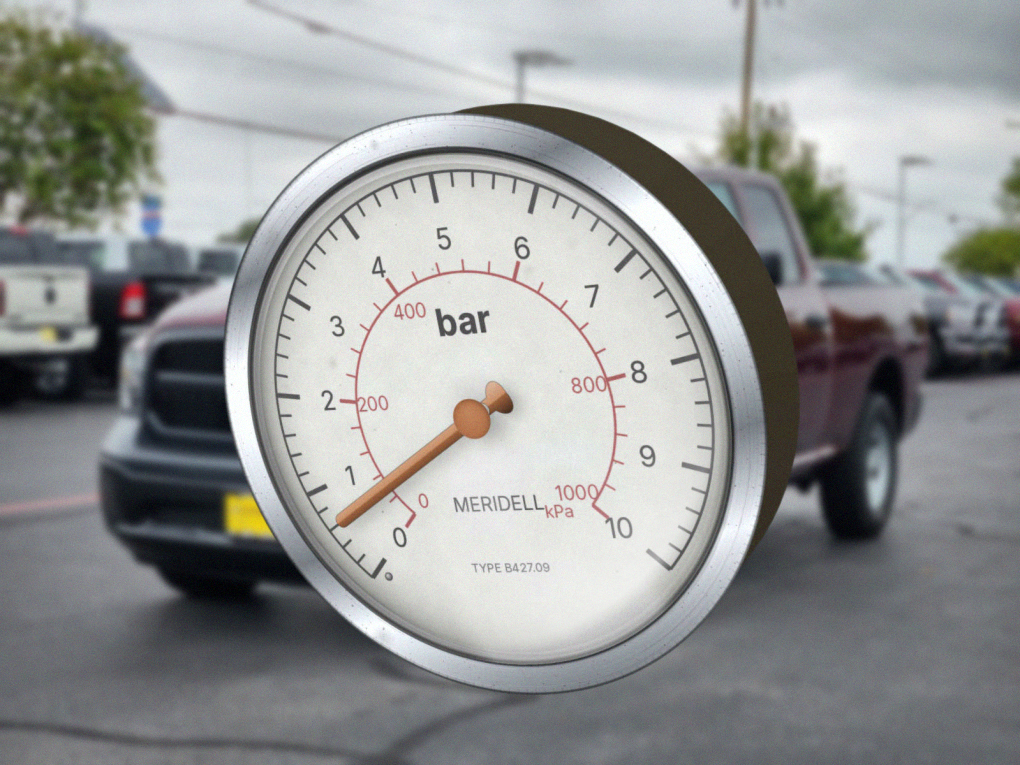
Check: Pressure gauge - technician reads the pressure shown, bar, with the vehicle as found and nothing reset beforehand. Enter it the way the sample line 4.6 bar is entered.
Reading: 0.6 bar
